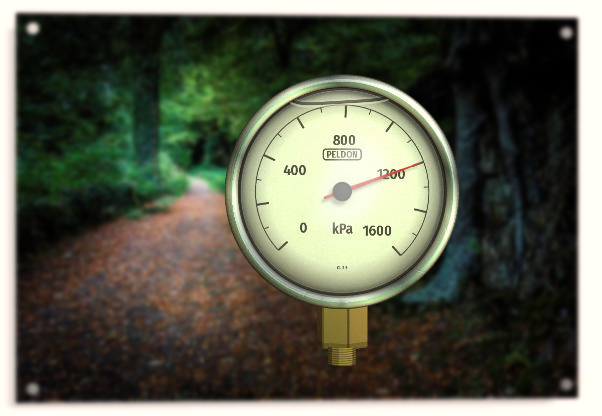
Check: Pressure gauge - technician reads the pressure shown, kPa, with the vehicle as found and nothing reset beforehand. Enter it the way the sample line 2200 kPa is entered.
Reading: 1200 kPa
